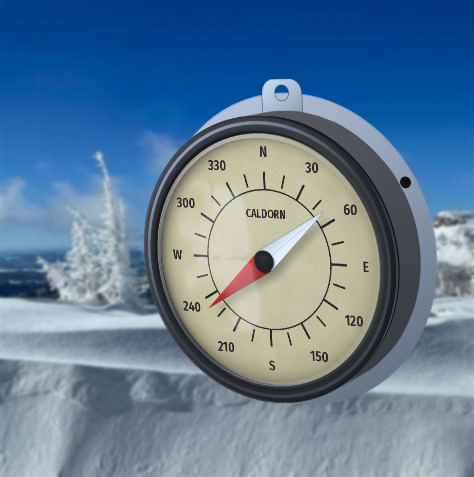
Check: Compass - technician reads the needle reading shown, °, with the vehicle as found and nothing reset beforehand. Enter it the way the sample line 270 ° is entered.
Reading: 232.5 °
